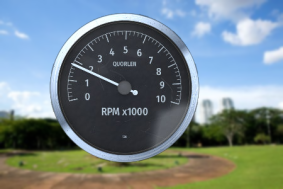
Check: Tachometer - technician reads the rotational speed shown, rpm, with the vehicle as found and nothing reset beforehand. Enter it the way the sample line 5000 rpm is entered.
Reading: 1800 rpm
